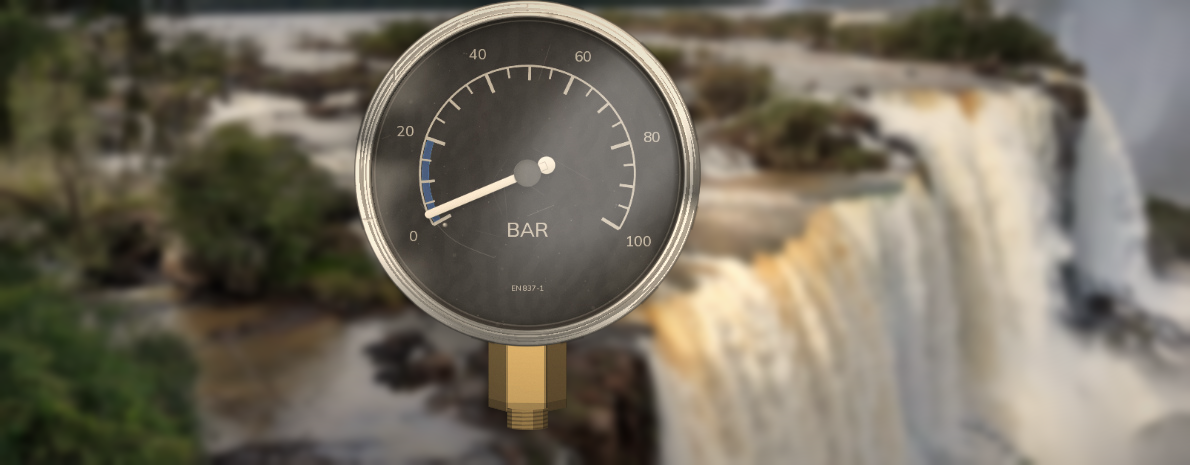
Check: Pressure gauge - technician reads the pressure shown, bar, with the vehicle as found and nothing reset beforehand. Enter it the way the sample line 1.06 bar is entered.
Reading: 2.5 bar
